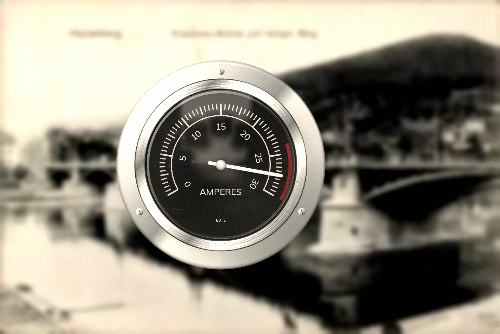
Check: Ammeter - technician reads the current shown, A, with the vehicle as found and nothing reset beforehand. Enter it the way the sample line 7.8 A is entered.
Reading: 27.5 A
